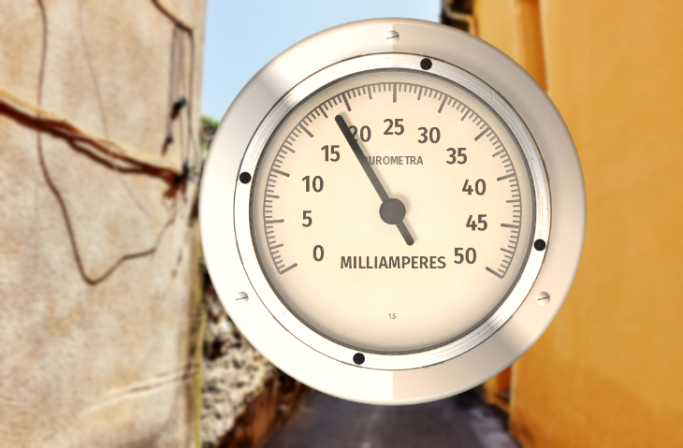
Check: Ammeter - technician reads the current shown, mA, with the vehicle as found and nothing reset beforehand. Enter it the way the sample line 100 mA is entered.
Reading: 18.5 mA
